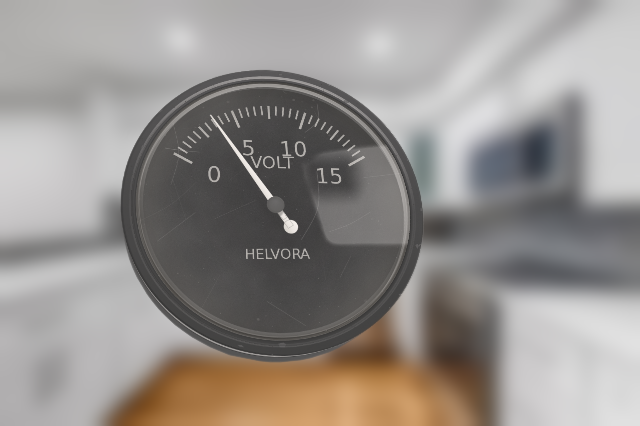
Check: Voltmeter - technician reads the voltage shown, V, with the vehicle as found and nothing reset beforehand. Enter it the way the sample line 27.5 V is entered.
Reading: 3.5 V
